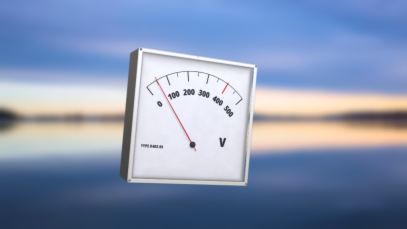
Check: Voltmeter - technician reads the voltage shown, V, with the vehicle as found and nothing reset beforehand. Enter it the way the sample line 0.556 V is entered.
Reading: 50 V
